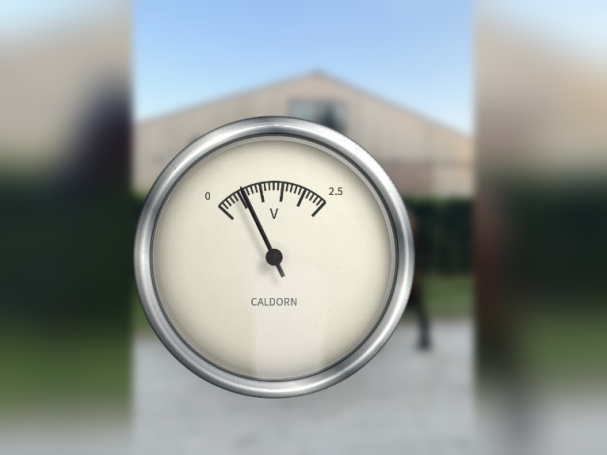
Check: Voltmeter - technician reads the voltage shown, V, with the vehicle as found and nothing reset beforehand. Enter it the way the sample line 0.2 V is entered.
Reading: 0.6 V
